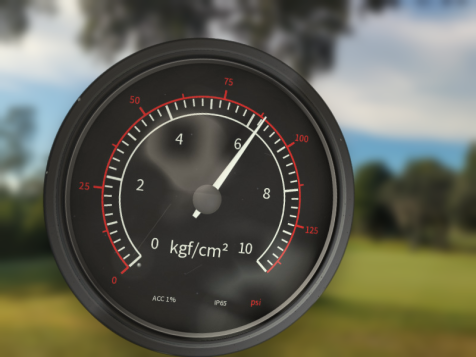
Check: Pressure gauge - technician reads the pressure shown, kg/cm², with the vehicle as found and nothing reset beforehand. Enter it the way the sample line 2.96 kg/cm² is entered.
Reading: 6.2 kg/cm²
